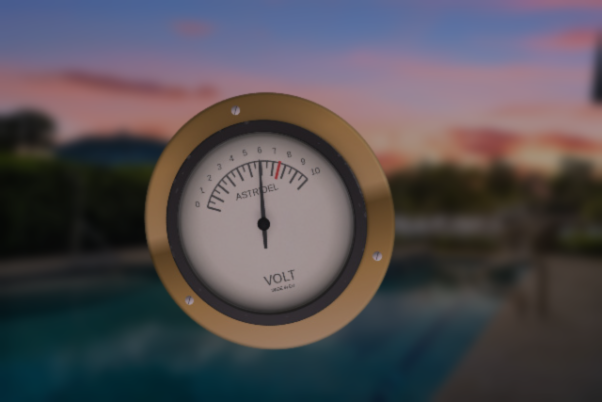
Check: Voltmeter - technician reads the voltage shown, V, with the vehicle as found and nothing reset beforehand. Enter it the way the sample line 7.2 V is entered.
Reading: 6 V
